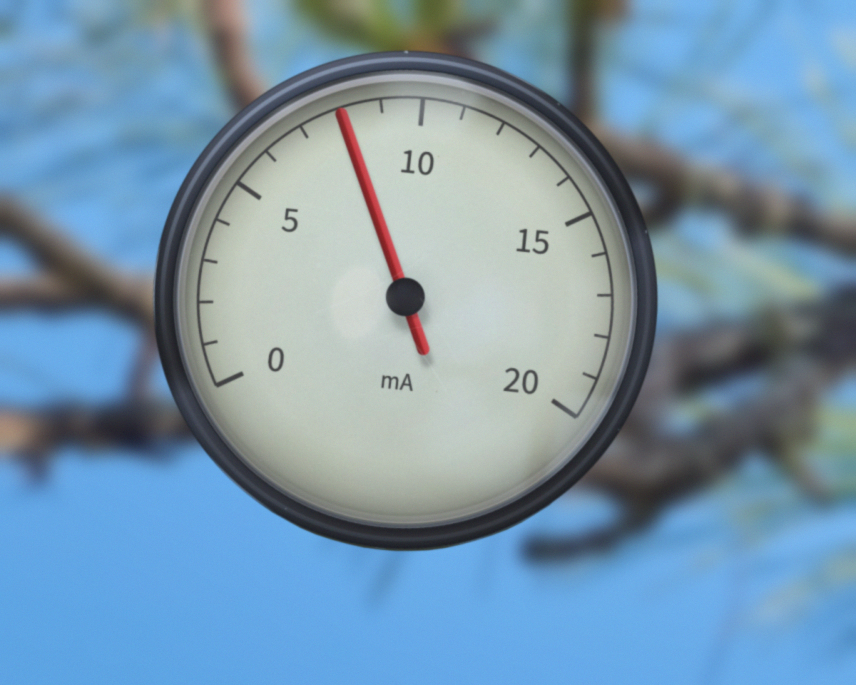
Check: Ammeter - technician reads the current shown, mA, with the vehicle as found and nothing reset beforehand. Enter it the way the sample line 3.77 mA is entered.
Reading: 8 mA
